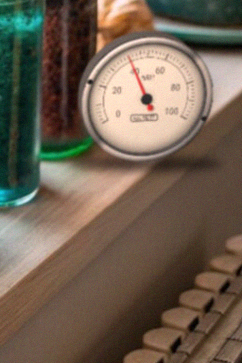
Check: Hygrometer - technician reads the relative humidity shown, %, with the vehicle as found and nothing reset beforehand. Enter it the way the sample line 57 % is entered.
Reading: 40 %
